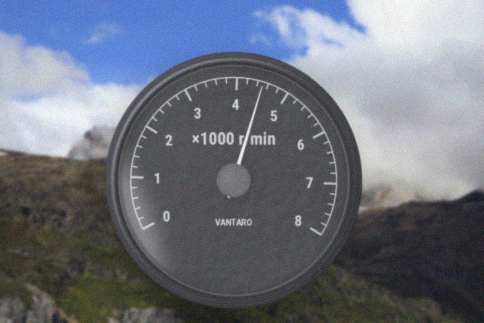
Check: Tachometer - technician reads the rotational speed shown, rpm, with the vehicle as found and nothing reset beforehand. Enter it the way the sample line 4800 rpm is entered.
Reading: 4500 rpm
